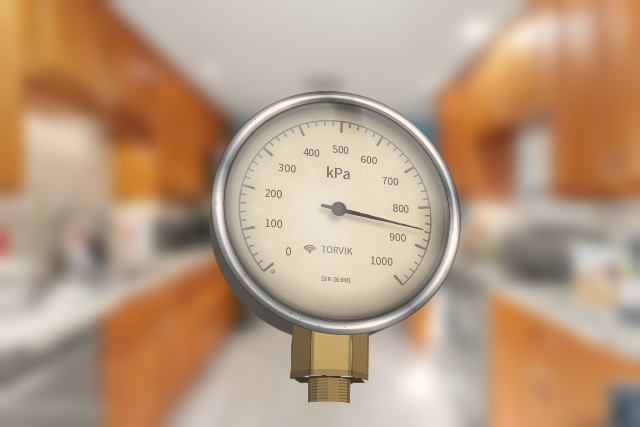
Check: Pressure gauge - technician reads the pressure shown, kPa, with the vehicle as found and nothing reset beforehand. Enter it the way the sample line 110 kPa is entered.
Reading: 860 kPa
